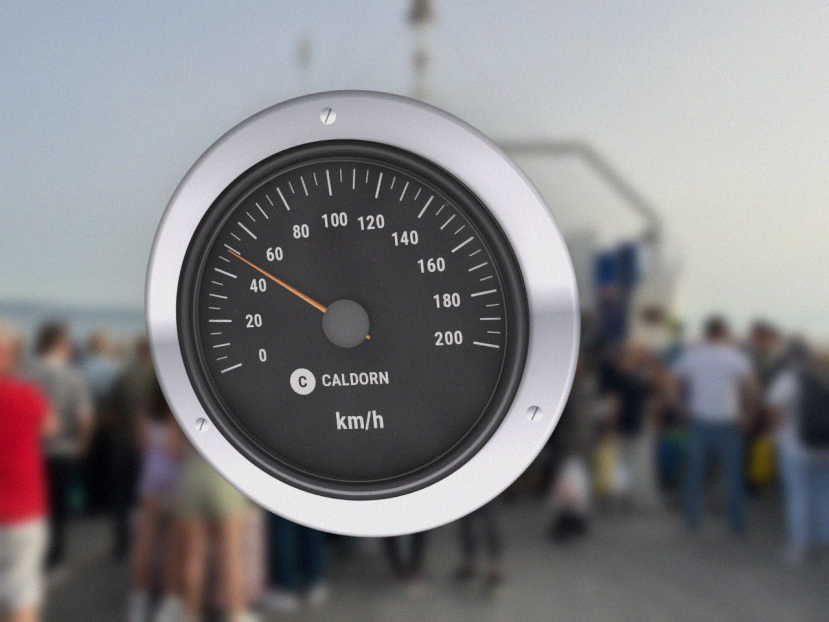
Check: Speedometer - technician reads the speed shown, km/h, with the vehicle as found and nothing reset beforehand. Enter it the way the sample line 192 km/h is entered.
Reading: 50 km/h
